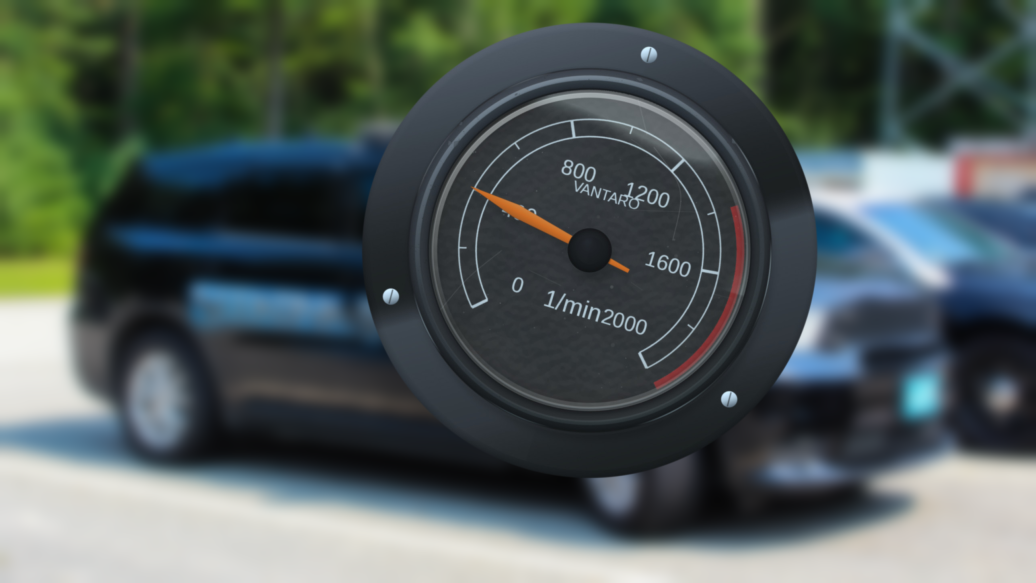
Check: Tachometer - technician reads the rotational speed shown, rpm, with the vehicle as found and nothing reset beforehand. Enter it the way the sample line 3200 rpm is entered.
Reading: 400 rpm
